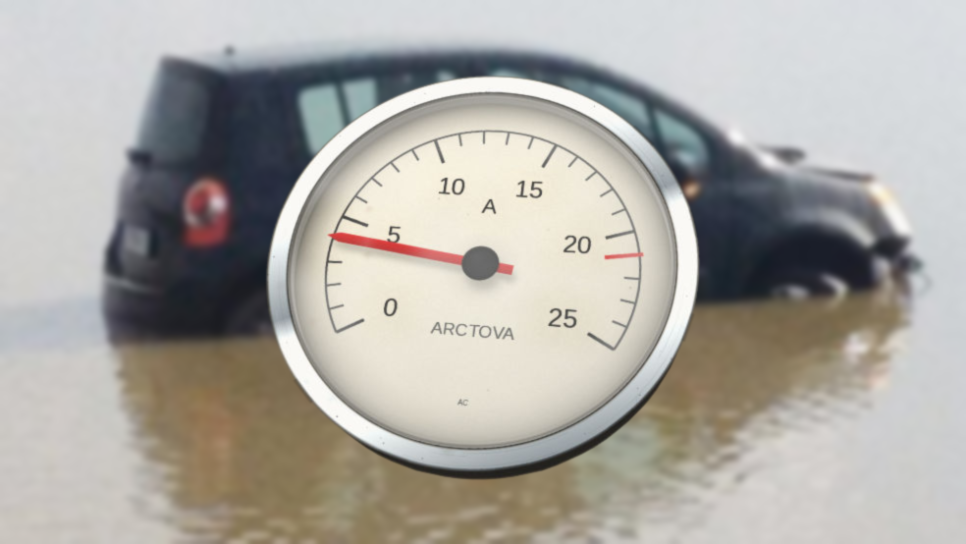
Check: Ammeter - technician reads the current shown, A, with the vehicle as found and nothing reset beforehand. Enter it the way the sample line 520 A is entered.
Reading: 4 A
